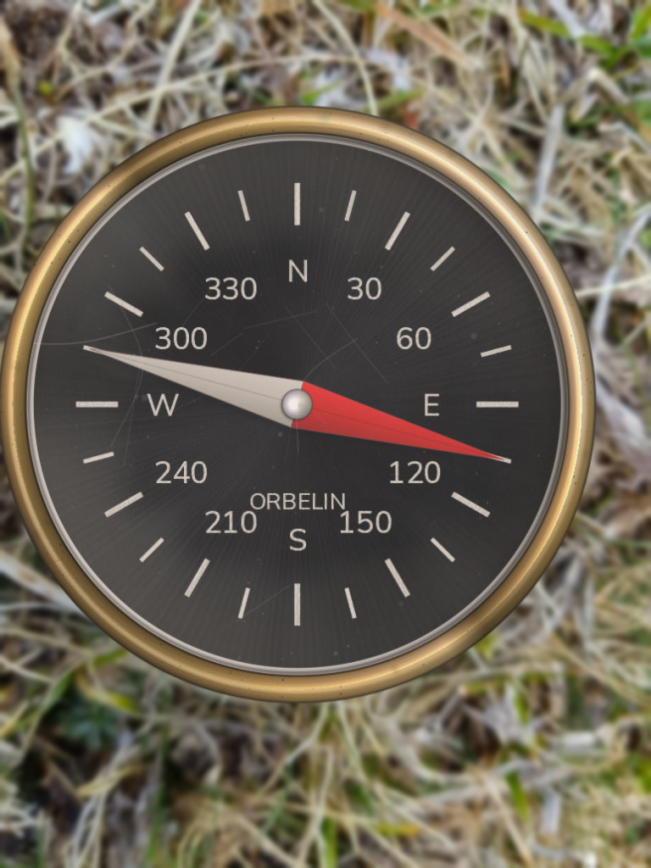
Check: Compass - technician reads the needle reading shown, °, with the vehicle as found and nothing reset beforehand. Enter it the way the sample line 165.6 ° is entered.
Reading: 105 °
